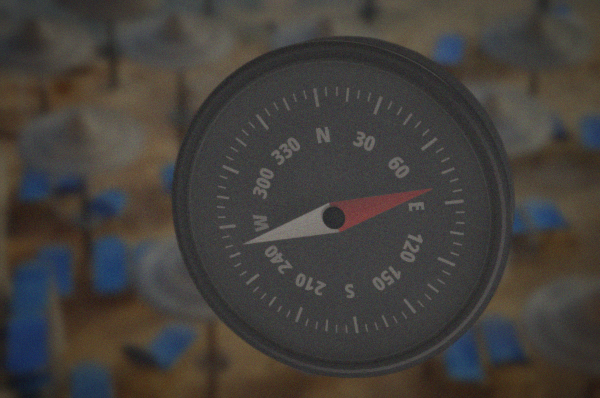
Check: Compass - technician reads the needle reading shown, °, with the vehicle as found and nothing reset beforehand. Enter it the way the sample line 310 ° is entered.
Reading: 80 °
